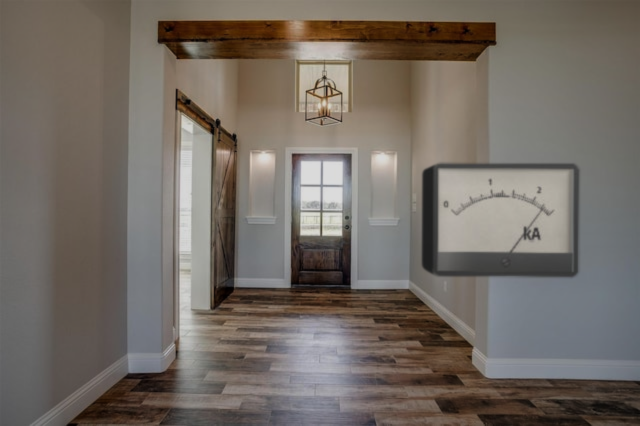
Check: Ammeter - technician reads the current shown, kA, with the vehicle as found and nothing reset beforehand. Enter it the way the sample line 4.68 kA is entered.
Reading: 2.25 kA
